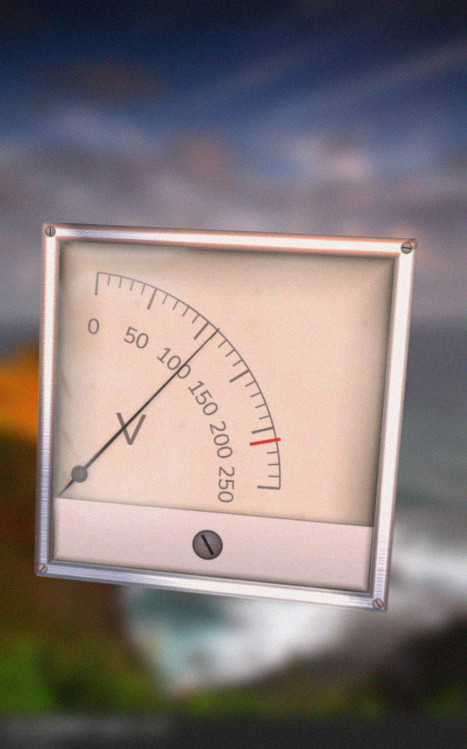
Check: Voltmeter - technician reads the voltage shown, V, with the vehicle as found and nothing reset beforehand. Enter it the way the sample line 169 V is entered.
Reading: 110 V
